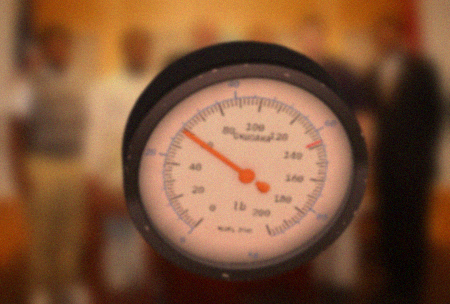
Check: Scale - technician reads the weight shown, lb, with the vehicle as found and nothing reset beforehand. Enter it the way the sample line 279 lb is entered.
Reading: 60 lb
